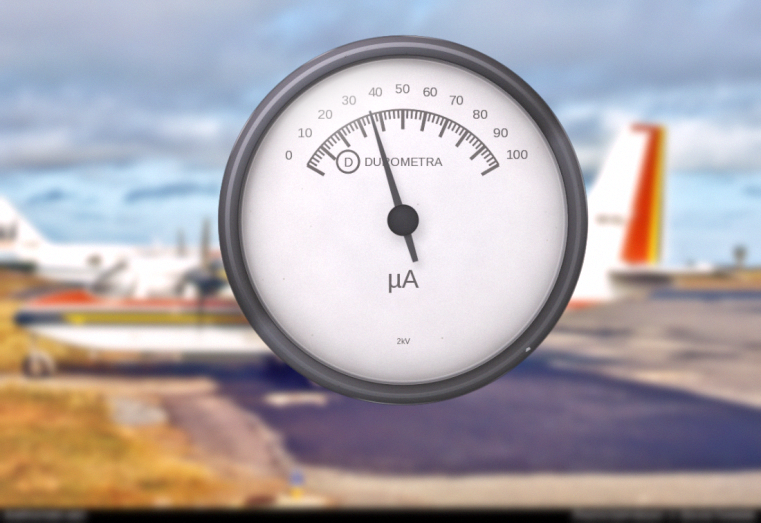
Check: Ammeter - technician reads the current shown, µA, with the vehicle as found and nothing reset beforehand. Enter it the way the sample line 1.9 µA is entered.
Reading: 36 µA
